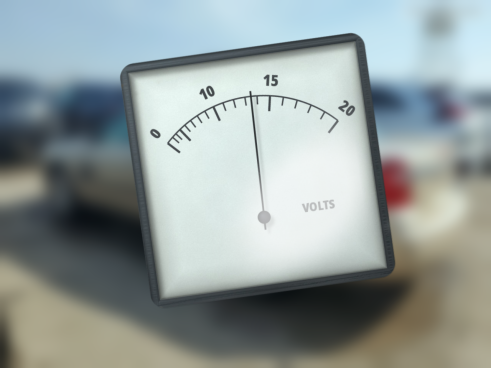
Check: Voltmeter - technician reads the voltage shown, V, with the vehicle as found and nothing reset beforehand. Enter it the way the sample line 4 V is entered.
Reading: 13.5 V
